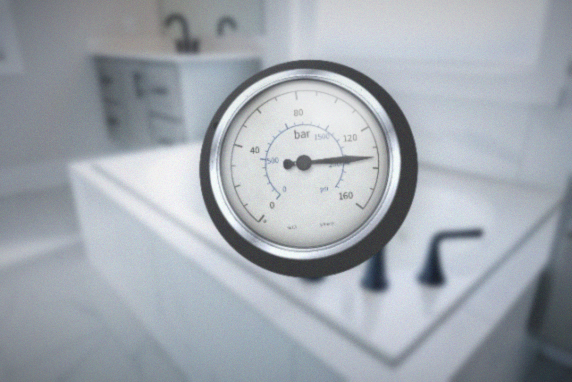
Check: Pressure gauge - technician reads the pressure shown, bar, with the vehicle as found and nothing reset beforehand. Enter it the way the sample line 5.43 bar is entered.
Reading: 135 bar
